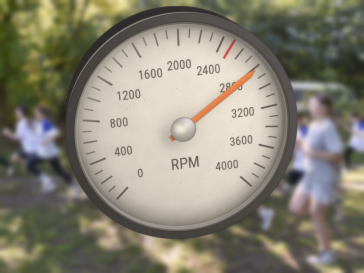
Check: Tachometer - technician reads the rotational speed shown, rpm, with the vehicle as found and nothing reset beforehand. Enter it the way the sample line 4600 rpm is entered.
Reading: 2800 rpm
